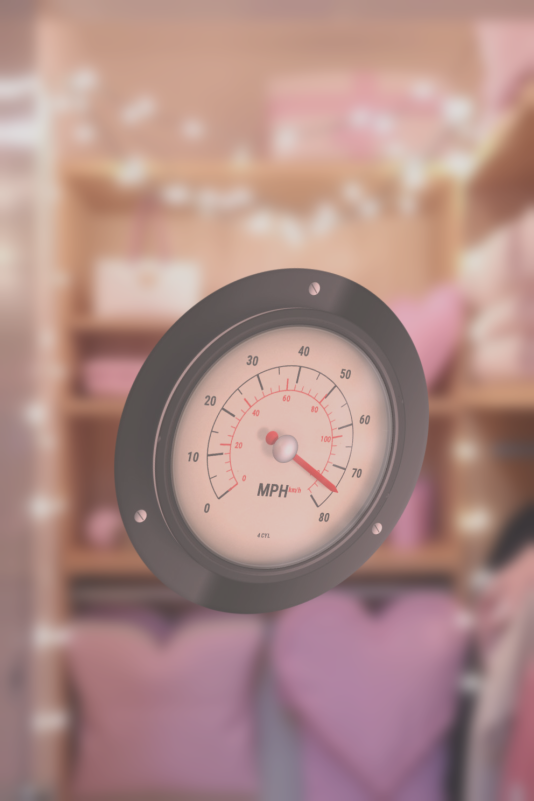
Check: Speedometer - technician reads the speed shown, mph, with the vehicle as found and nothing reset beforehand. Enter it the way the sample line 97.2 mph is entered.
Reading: 75 mph
